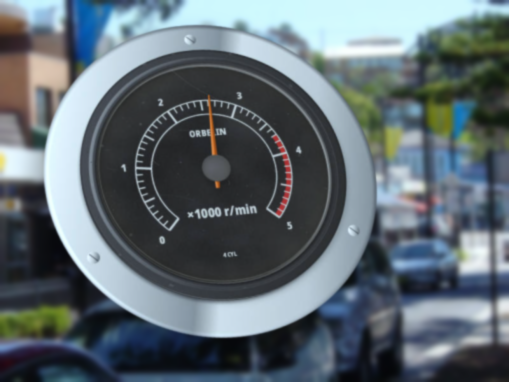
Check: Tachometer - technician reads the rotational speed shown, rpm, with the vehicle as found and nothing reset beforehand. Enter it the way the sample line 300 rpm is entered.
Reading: 2600 rpm
